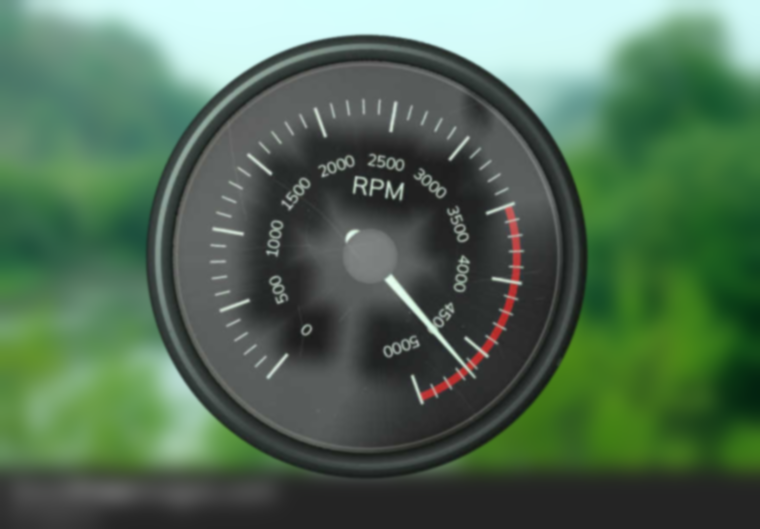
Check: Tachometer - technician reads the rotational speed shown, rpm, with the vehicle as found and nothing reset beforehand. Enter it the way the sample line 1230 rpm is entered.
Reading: 4650 rpm
